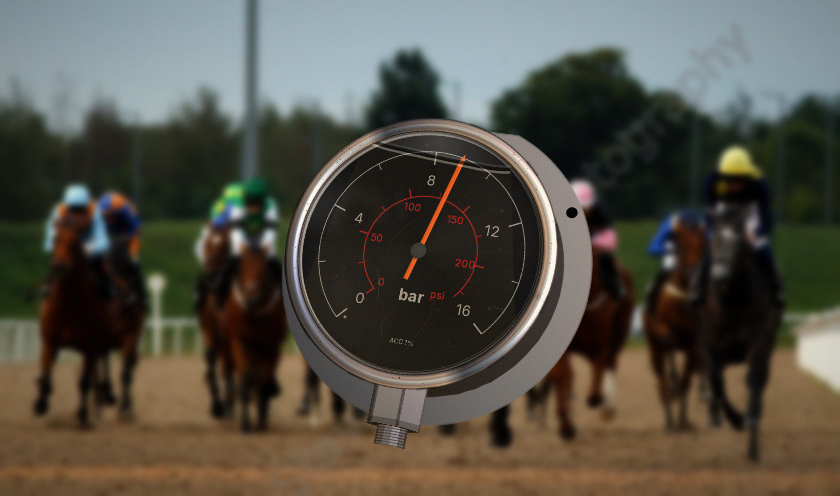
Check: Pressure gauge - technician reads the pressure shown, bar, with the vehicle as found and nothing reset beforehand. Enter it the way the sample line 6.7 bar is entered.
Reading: 9 bar
